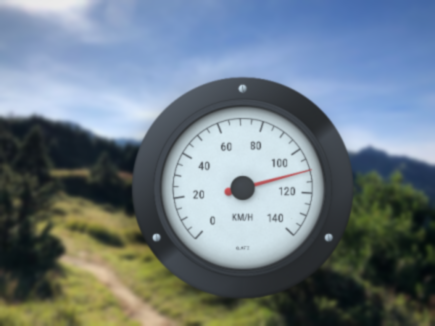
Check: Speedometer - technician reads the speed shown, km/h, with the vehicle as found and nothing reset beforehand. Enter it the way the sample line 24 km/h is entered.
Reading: 110 km/h
